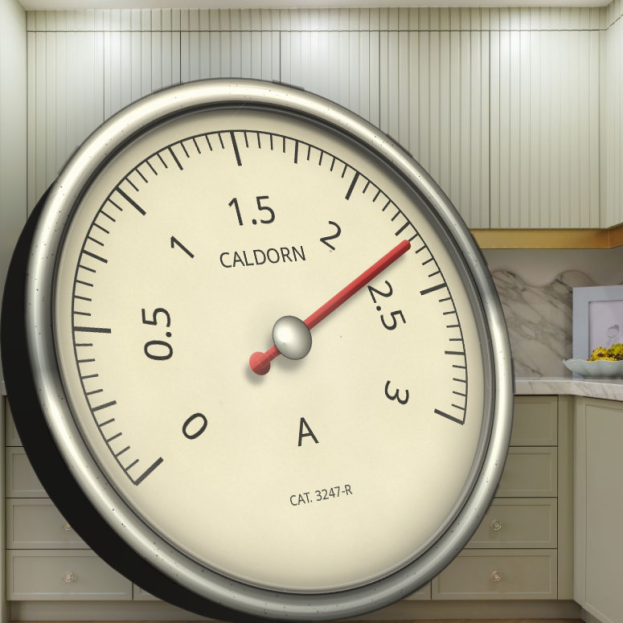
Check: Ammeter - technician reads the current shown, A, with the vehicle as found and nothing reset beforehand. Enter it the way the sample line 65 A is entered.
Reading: 2.3 A
